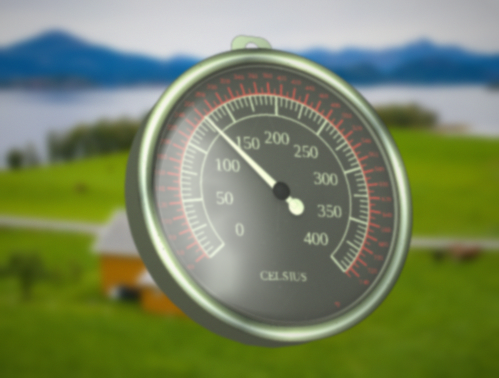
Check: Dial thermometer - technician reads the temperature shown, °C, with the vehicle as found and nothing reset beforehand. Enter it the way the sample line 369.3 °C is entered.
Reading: 125 °C
